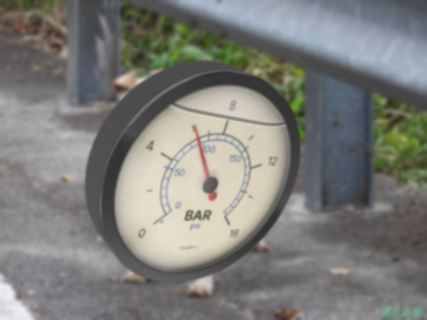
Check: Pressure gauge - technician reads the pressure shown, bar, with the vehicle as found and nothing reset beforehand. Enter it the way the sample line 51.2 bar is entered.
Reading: 6 bar
